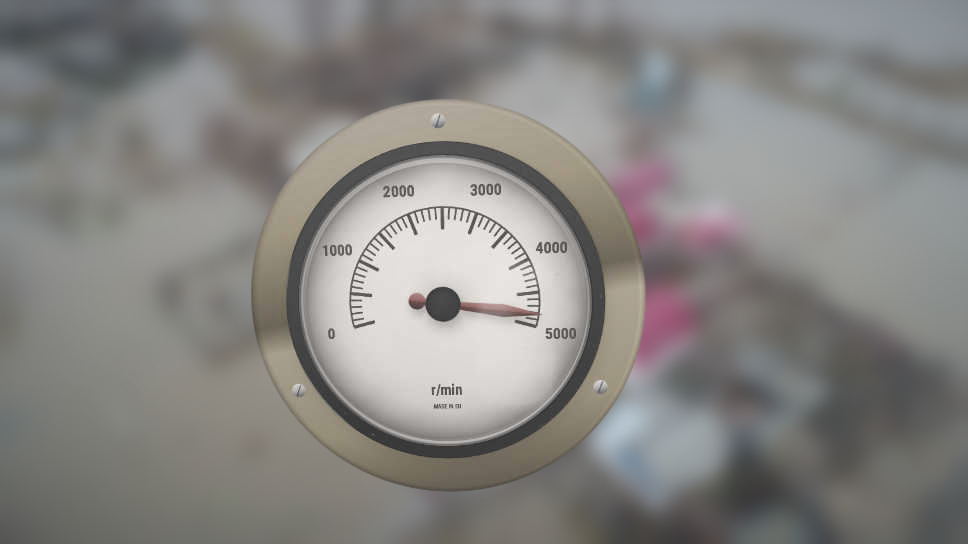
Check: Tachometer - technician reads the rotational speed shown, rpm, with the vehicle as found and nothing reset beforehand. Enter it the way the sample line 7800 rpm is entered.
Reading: 4800 rpm
